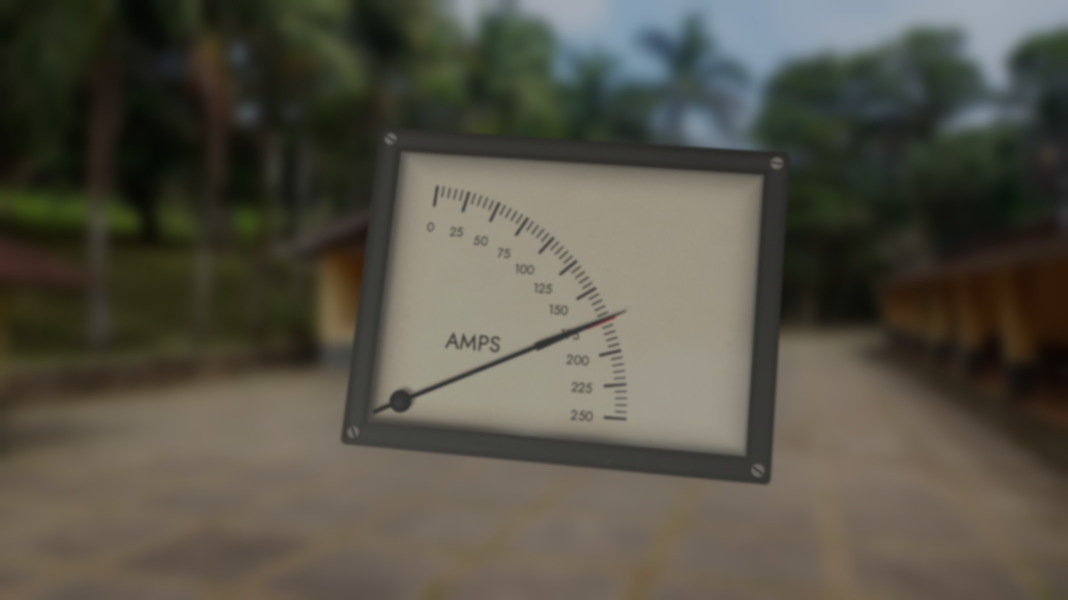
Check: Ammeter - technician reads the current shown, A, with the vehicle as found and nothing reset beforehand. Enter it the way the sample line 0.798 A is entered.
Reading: 175 A
